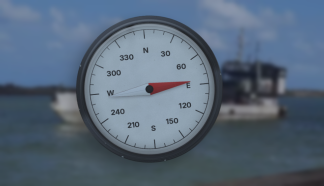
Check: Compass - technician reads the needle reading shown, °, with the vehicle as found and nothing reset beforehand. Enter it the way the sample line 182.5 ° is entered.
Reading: 85 °
